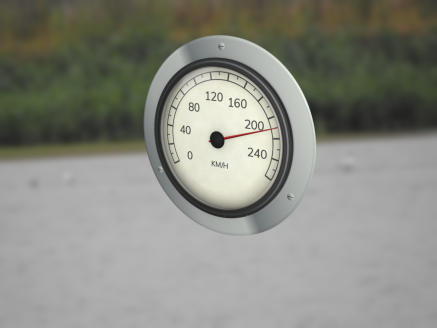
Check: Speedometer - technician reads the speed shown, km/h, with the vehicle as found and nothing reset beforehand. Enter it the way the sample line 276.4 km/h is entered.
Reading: 210 km/h
